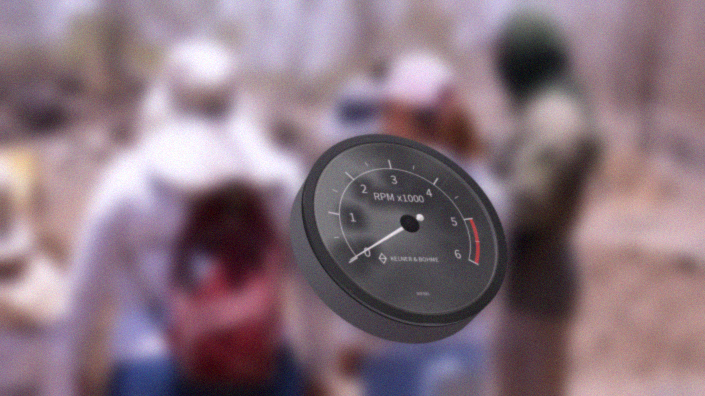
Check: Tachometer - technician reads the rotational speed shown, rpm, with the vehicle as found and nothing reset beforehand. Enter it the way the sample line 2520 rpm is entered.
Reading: 0 rpm
